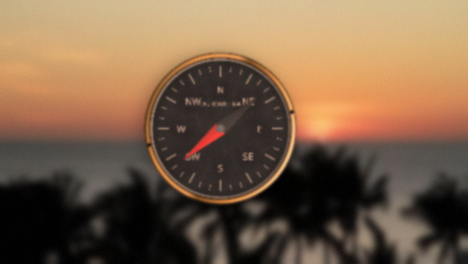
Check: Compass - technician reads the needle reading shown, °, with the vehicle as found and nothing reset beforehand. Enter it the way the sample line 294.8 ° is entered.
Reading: 230 °
